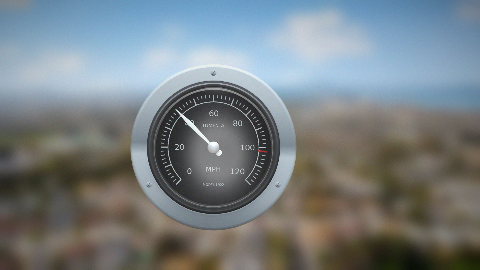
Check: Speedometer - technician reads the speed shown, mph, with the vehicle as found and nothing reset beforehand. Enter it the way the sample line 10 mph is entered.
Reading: 40 mph
